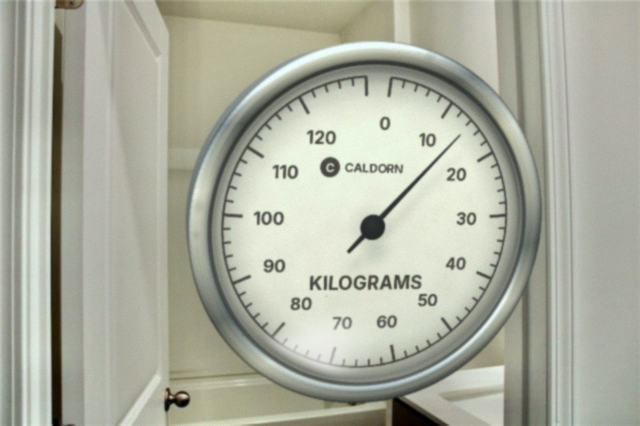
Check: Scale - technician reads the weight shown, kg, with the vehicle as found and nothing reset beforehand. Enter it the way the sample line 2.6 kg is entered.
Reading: 14 kg
